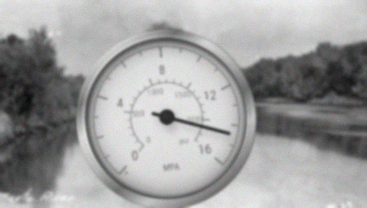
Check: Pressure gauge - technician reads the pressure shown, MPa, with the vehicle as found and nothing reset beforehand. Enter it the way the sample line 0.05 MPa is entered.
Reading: 14.5 MPa
